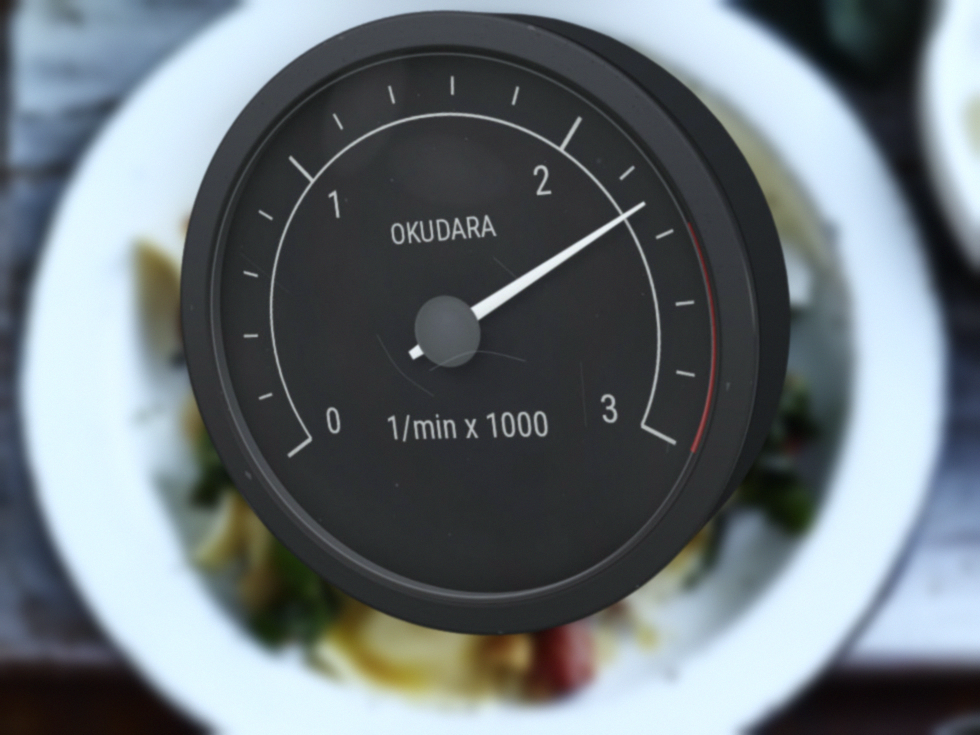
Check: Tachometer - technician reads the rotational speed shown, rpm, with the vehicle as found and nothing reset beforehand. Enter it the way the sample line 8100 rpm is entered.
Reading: 2300 rpm
